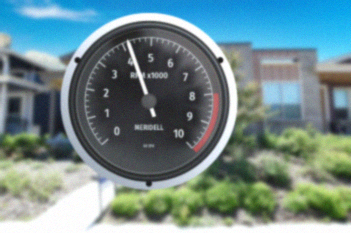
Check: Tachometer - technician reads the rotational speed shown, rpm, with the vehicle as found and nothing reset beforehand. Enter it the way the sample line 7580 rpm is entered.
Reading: 4200 rpm
